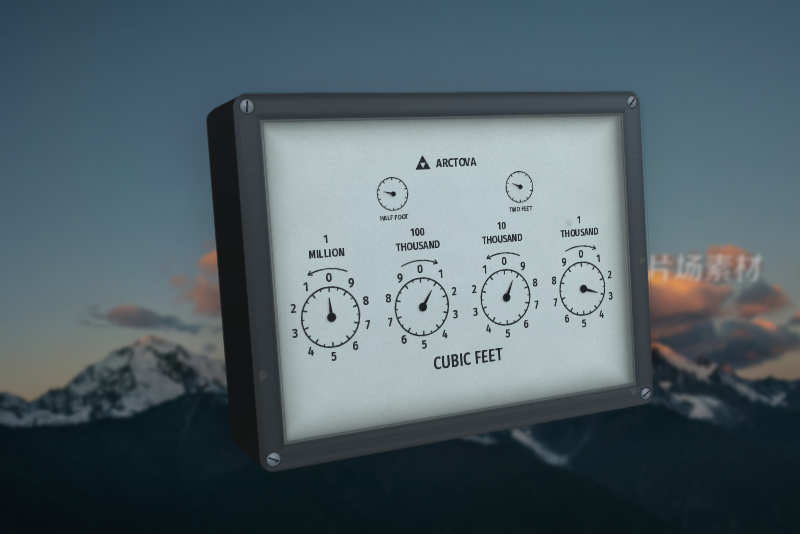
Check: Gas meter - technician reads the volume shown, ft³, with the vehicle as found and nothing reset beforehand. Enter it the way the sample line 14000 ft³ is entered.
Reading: 9300 ft³
